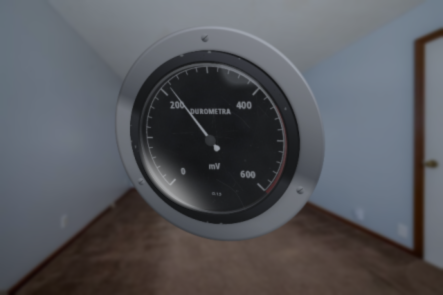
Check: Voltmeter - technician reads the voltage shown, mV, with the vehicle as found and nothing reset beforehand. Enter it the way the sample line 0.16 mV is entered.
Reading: 220 mV
